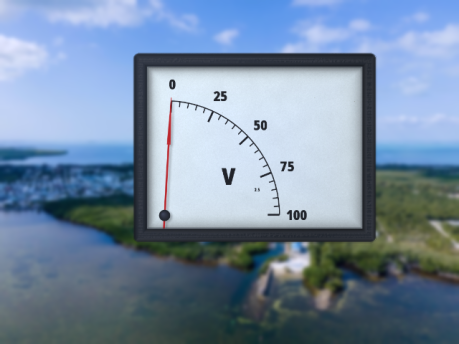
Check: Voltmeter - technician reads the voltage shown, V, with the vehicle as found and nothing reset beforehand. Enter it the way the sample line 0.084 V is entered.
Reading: 0 V
